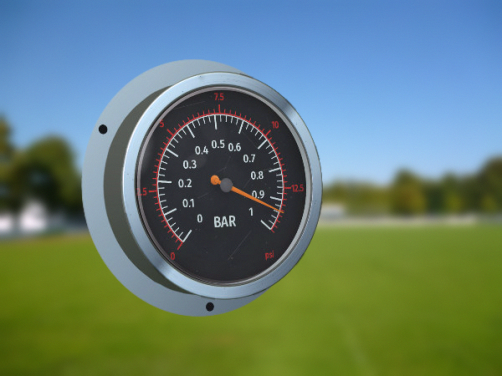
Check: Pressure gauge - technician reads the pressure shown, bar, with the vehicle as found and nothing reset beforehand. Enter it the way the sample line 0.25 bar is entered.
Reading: 0.94 bar
